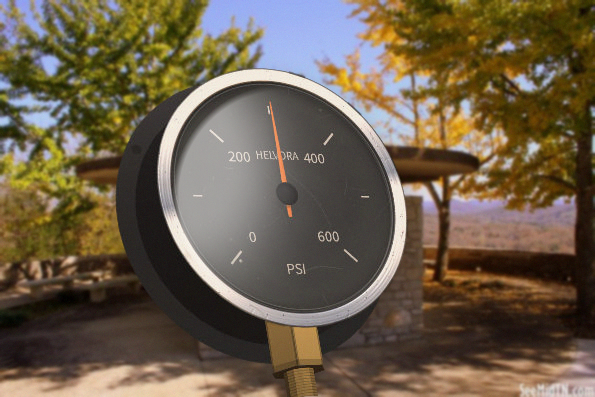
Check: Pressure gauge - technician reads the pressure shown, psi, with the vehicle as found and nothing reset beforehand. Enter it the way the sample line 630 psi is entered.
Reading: 300 psi
